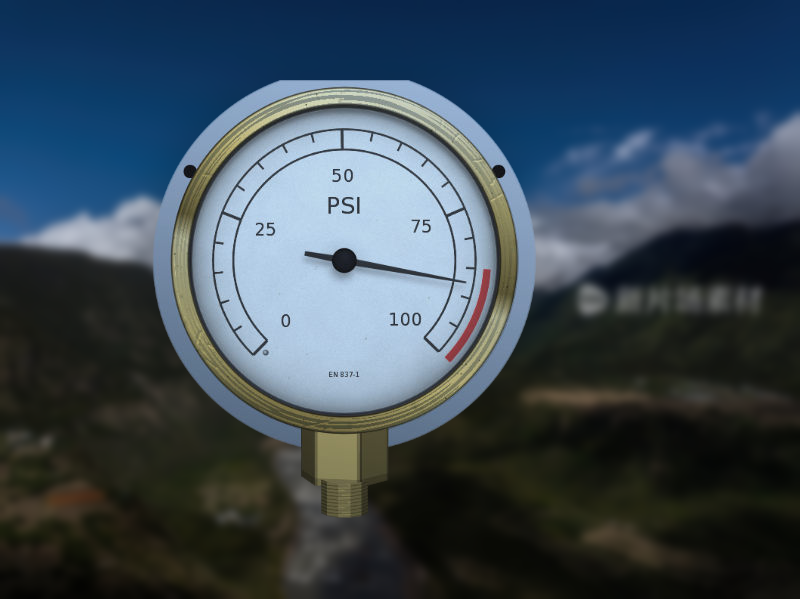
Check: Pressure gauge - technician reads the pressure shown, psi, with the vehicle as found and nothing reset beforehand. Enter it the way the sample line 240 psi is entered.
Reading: 87.5 psi
